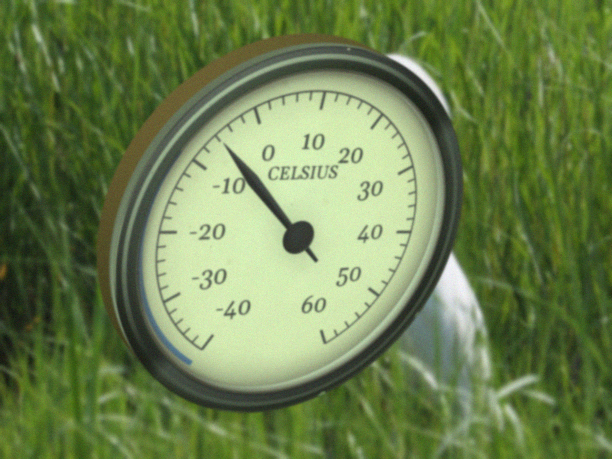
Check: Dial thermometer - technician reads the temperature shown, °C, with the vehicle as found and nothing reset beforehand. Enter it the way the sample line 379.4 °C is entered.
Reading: -6 °C
